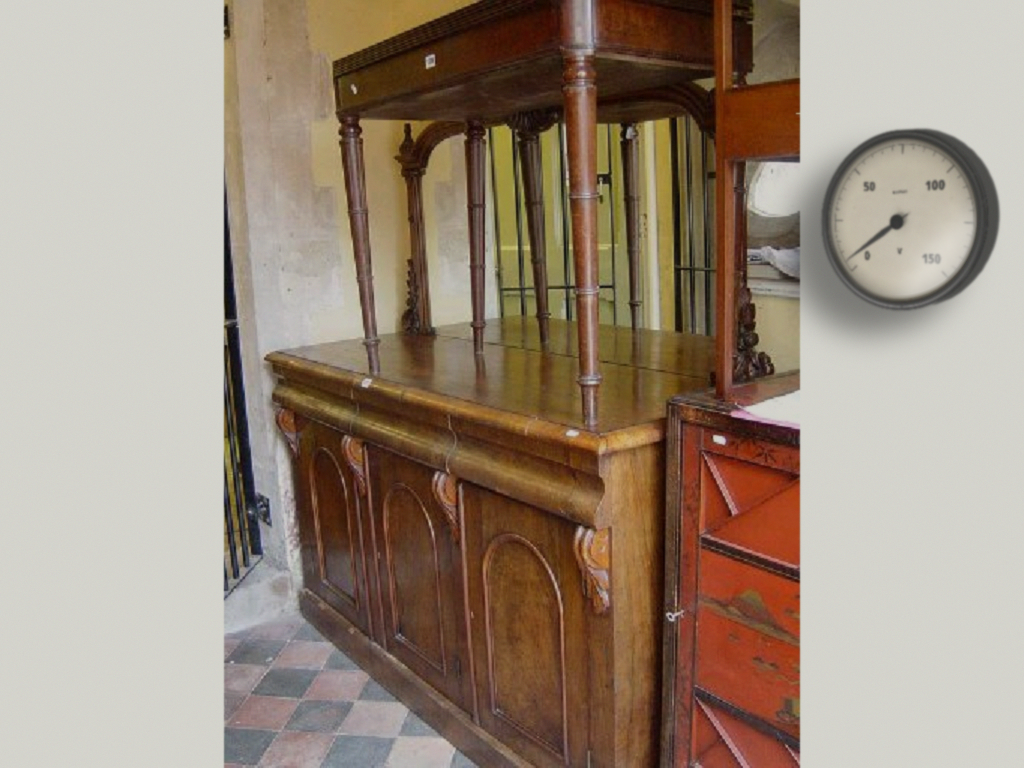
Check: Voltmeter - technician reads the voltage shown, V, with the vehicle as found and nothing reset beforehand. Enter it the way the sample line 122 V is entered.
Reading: 5 V
